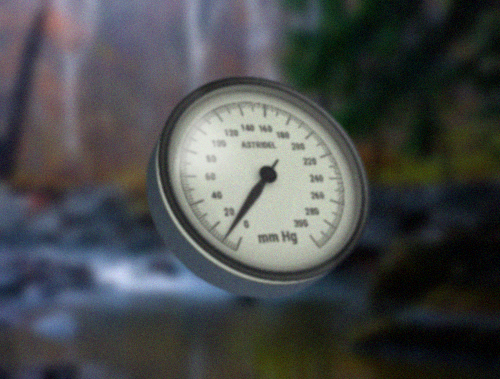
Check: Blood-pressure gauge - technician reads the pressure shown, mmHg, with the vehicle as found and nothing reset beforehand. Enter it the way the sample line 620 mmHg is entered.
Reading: 10 mmHg
